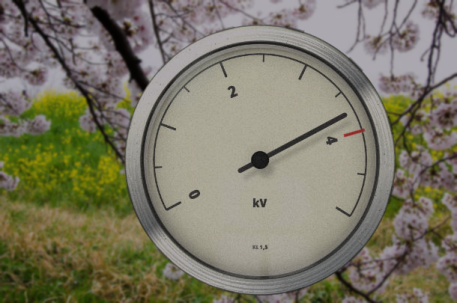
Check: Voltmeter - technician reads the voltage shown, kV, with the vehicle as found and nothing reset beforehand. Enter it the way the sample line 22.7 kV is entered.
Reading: 3.75 kV
